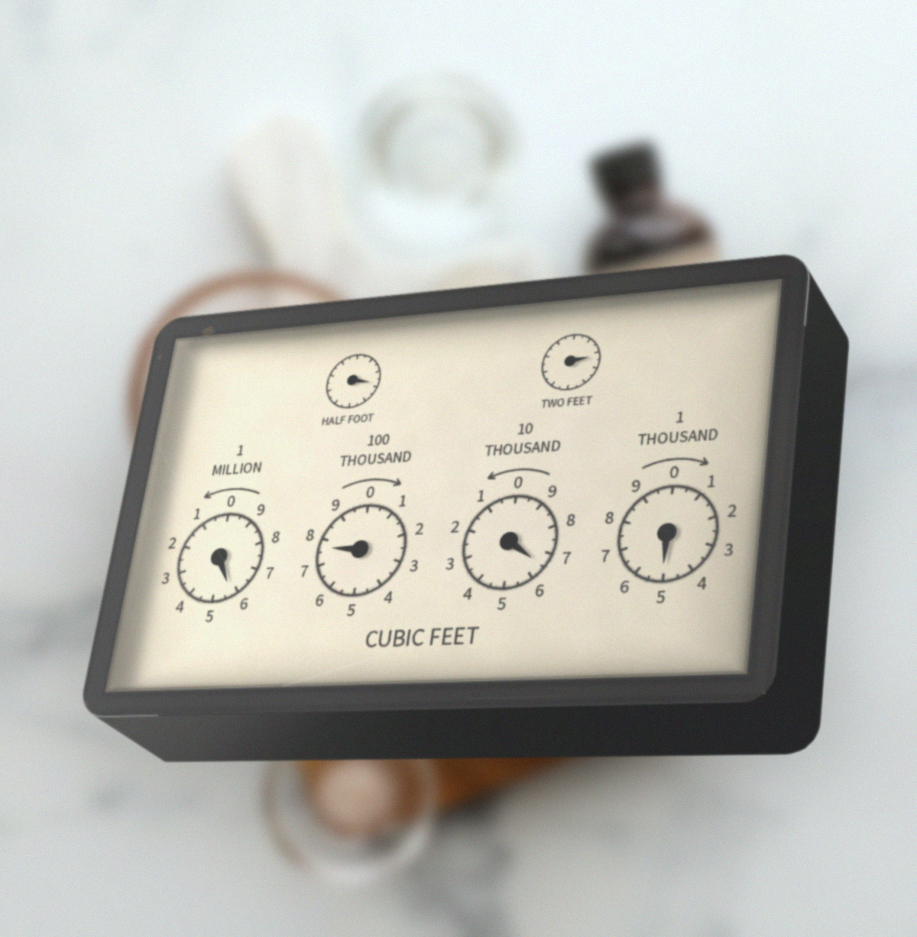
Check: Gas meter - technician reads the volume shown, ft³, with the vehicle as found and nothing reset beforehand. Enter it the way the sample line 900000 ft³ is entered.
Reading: 576500 ft³
